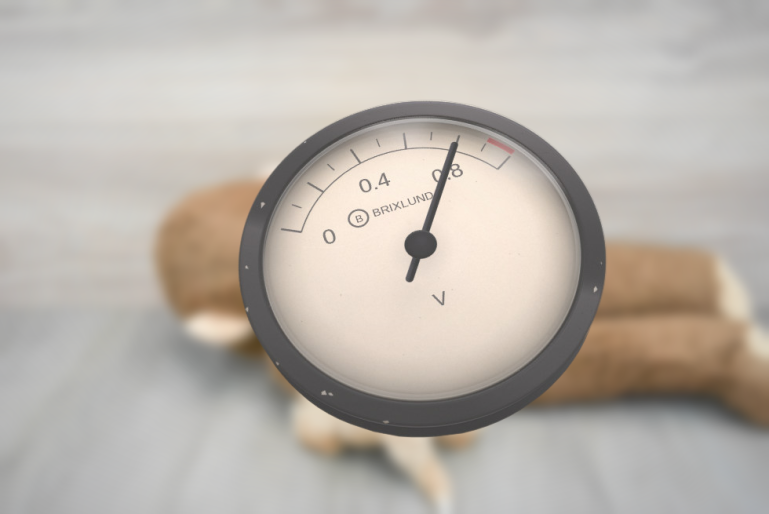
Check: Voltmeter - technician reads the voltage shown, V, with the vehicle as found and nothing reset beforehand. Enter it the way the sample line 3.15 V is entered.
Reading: 0.8 V
